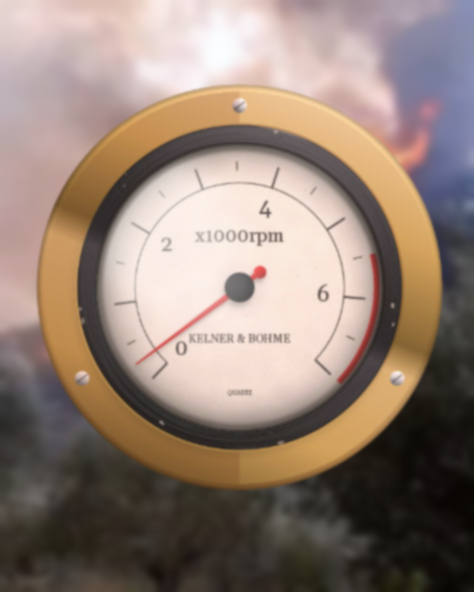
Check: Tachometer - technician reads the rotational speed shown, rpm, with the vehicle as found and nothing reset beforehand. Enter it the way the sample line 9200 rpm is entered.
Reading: 250 rpm
